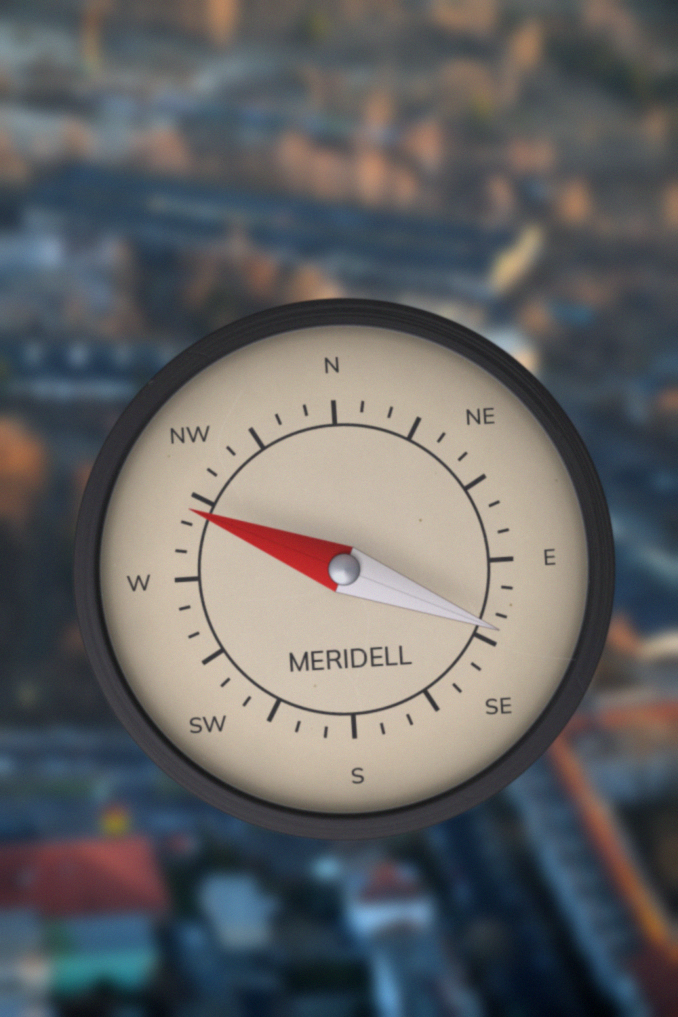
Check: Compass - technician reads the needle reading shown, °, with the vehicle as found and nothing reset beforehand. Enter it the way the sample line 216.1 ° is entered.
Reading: 295 °
